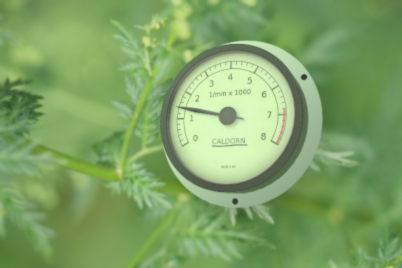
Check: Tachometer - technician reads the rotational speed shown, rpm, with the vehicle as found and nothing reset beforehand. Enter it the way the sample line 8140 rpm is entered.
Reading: 1400 rpm
